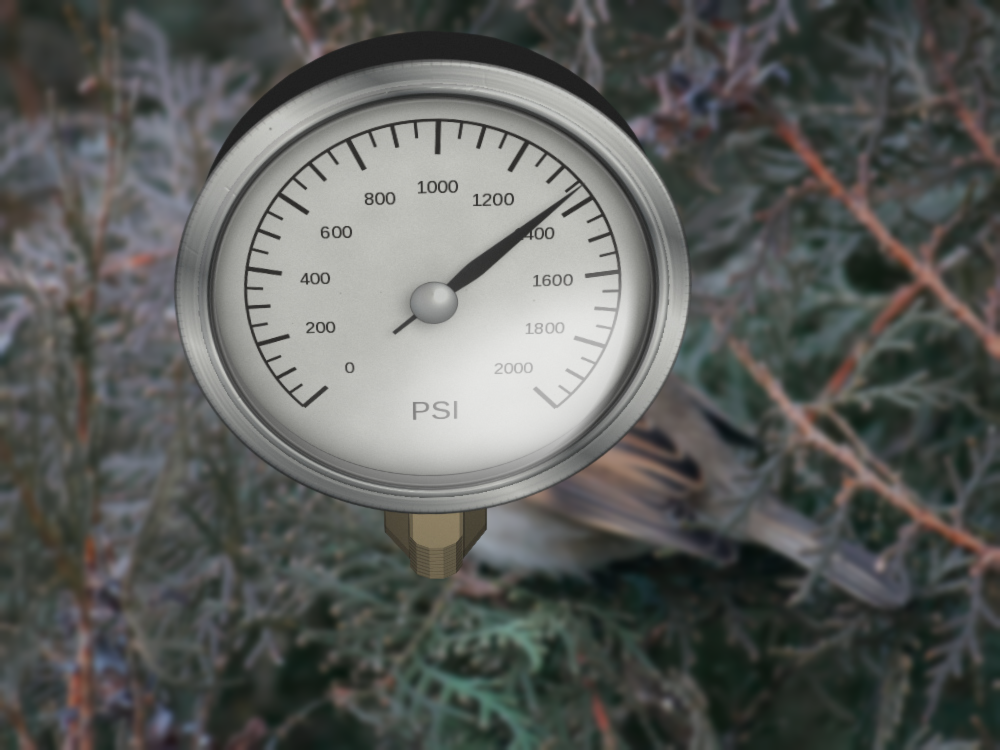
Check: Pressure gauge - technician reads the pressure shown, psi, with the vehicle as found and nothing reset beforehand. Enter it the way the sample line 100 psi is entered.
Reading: 1350 psi
